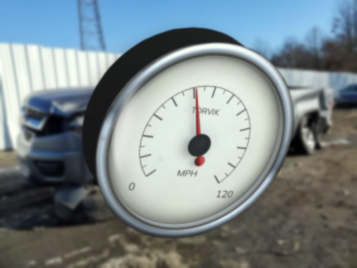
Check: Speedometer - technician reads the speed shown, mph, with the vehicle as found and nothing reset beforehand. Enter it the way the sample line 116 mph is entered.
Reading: 50 mph
